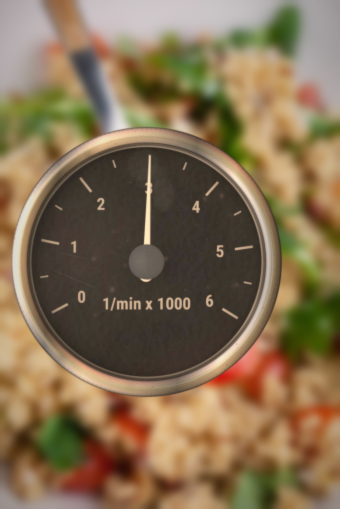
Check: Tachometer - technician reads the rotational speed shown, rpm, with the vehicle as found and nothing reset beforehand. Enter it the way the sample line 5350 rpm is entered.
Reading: 3000 rpm
